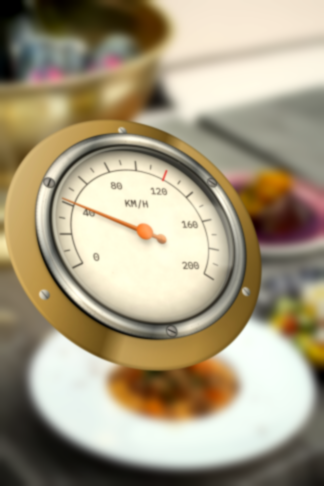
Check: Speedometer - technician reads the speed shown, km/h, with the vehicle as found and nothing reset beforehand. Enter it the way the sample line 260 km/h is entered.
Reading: 40 km/h
